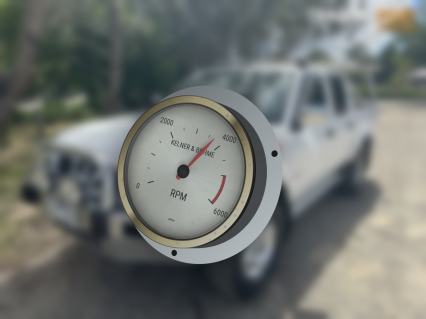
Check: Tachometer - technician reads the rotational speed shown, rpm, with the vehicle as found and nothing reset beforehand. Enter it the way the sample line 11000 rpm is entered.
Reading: 3750 rpm
